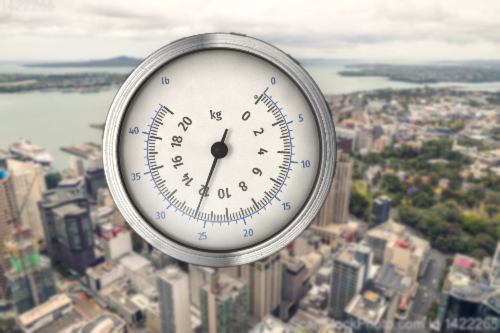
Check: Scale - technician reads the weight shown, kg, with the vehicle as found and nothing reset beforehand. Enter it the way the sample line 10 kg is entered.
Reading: 12 kg
